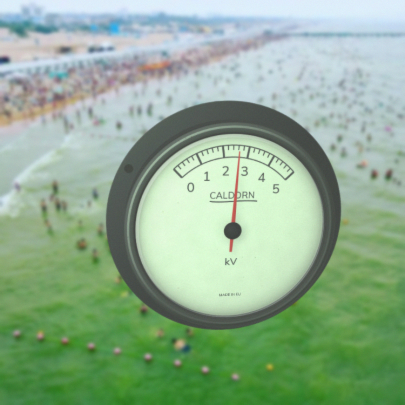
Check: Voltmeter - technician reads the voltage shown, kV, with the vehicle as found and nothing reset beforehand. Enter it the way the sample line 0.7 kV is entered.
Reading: 2.6 kV
